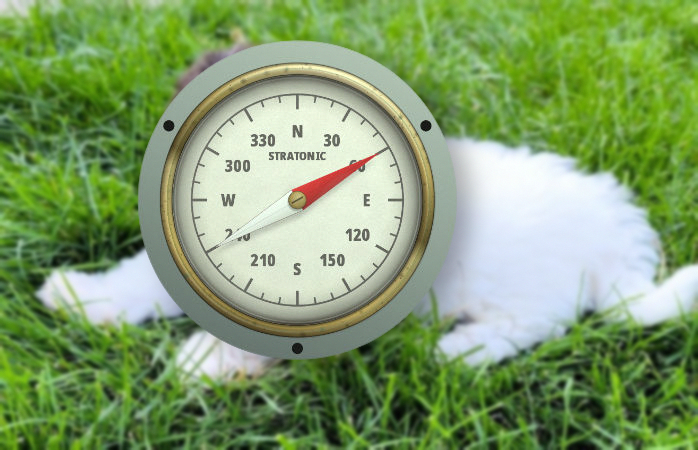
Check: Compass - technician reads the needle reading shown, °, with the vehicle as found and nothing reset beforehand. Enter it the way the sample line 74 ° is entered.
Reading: 60 °
